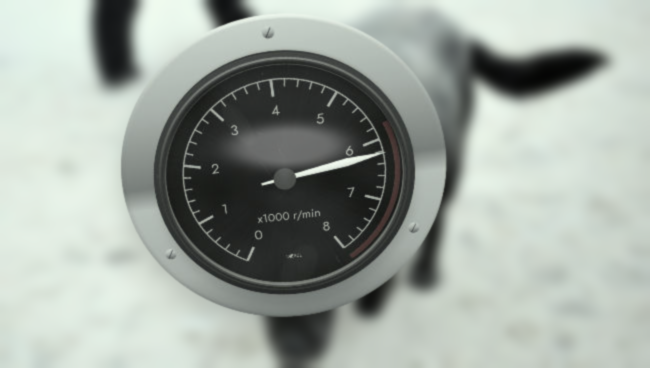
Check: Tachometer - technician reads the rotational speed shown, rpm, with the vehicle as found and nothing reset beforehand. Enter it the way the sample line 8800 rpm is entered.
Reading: 6200 rpm
